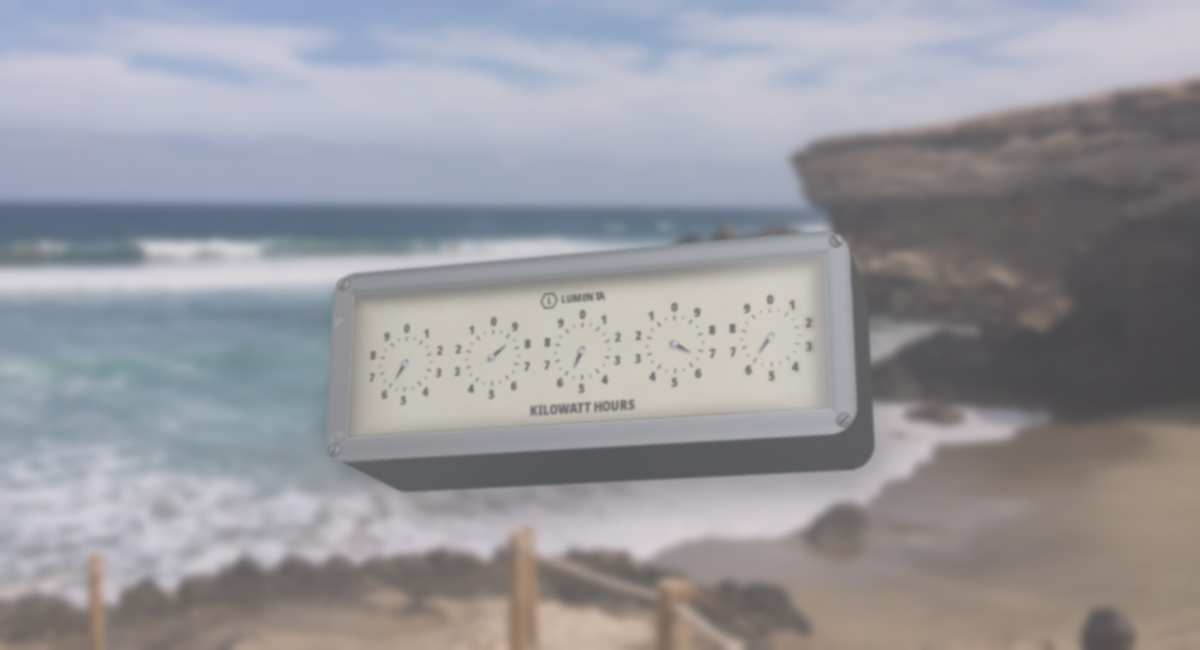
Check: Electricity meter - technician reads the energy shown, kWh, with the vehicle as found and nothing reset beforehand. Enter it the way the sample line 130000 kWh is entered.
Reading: 58566 kWh
